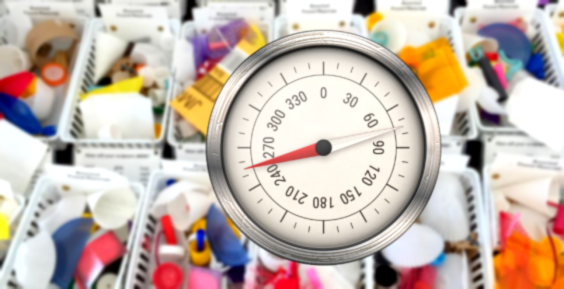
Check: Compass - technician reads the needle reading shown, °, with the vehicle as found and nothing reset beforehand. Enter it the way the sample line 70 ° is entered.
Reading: 255 °
